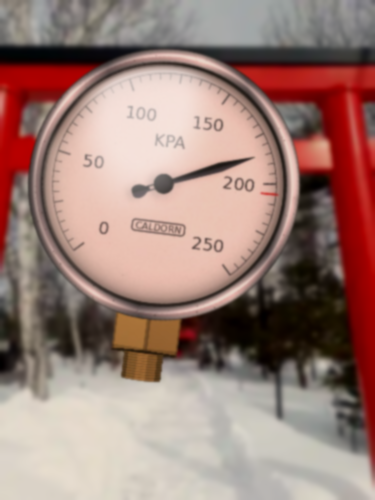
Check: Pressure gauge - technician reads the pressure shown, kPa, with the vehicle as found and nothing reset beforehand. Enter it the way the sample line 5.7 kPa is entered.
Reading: 185 kPa
